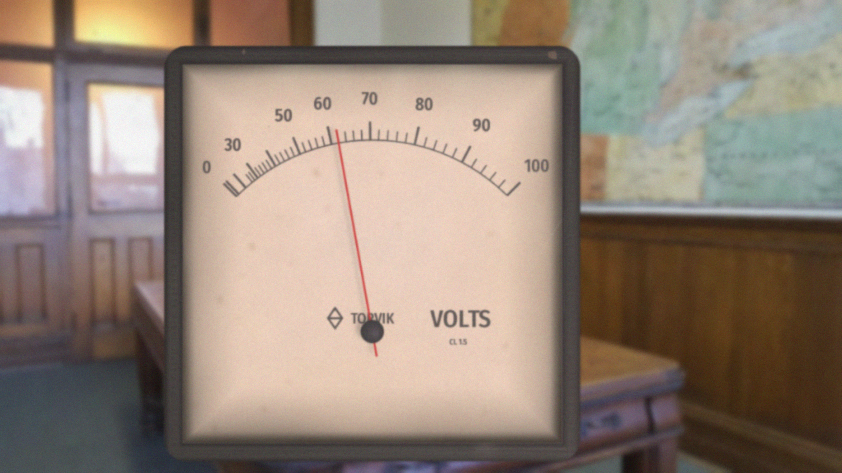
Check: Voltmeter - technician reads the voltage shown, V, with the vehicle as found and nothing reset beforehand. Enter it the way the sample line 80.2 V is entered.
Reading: 62 V
